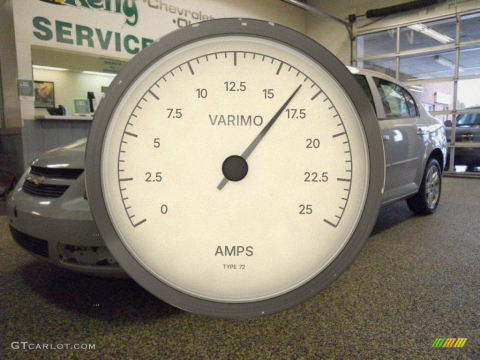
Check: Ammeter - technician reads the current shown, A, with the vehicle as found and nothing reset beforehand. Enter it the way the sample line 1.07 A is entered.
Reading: 16.5 A
